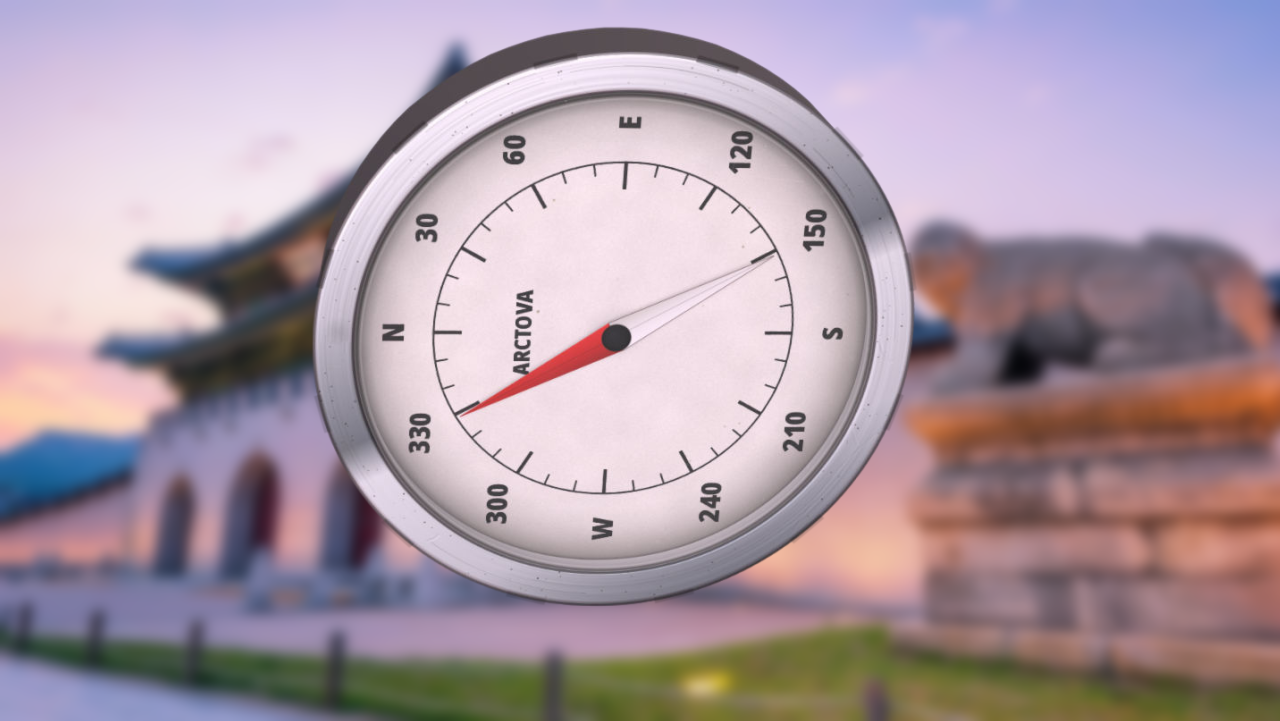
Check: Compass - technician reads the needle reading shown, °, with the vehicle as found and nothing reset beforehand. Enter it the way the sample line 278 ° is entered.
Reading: 330 °
